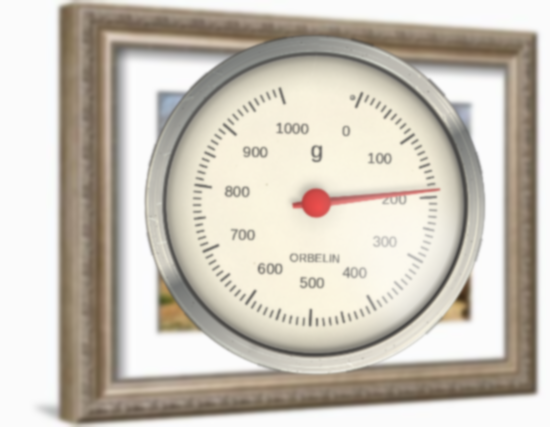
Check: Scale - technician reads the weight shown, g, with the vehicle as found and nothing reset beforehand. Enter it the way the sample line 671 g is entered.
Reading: 190 g
